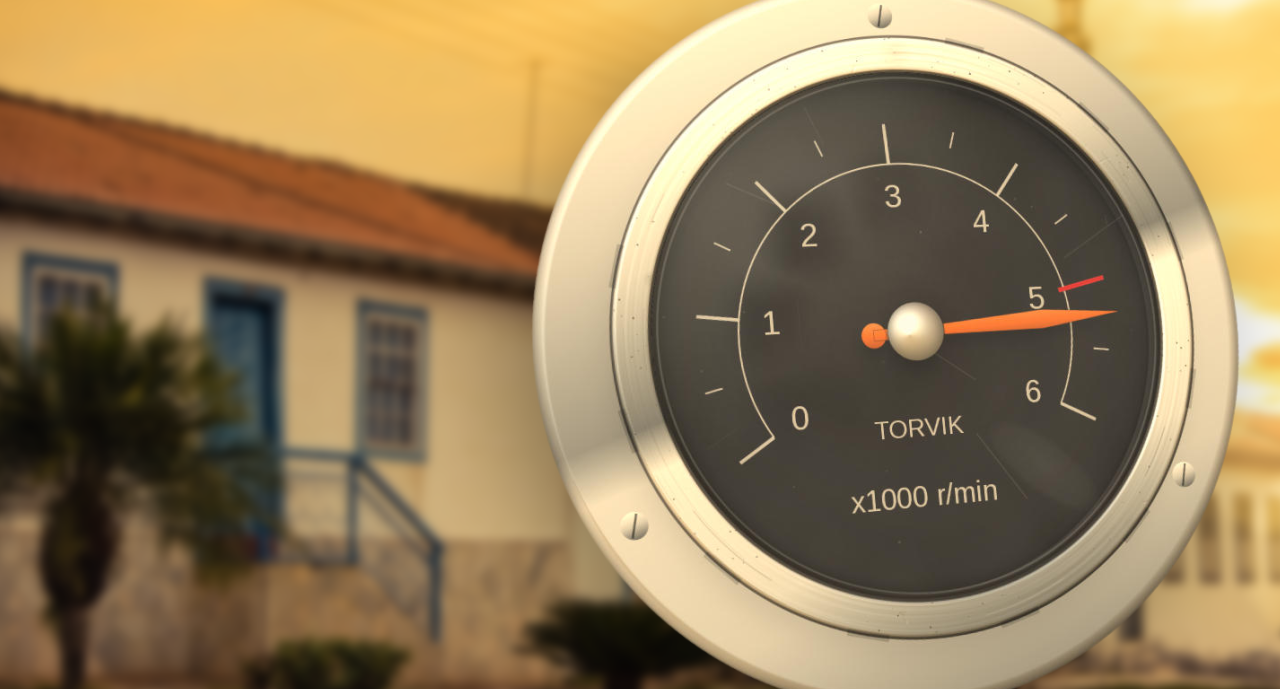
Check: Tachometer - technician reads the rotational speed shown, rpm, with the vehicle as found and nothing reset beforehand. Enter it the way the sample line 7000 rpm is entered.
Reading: 5250 rpm
